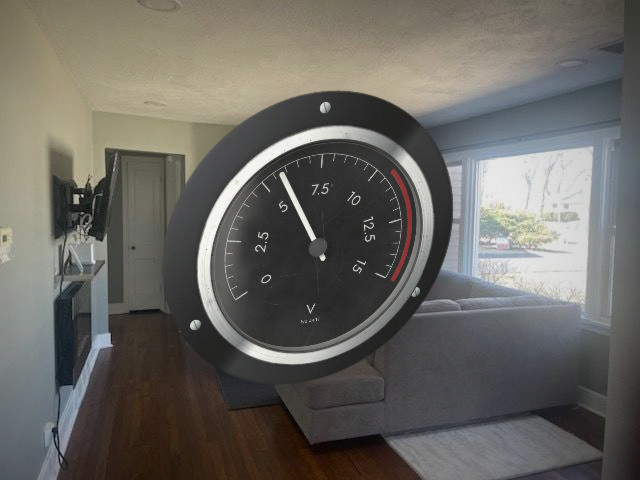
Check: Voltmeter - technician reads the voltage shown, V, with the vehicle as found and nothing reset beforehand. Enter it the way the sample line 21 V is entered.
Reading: 5.75 V
